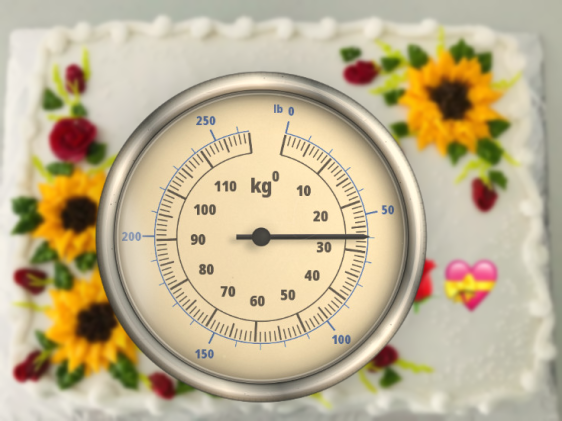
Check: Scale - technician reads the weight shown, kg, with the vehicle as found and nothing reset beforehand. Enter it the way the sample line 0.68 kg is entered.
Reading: 27 kg
